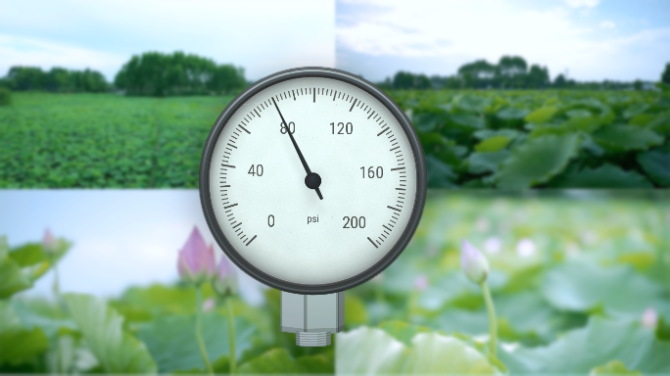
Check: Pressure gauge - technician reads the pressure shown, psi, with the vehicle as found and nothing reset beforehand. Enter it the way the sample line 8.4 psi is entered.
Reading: 80 psi
